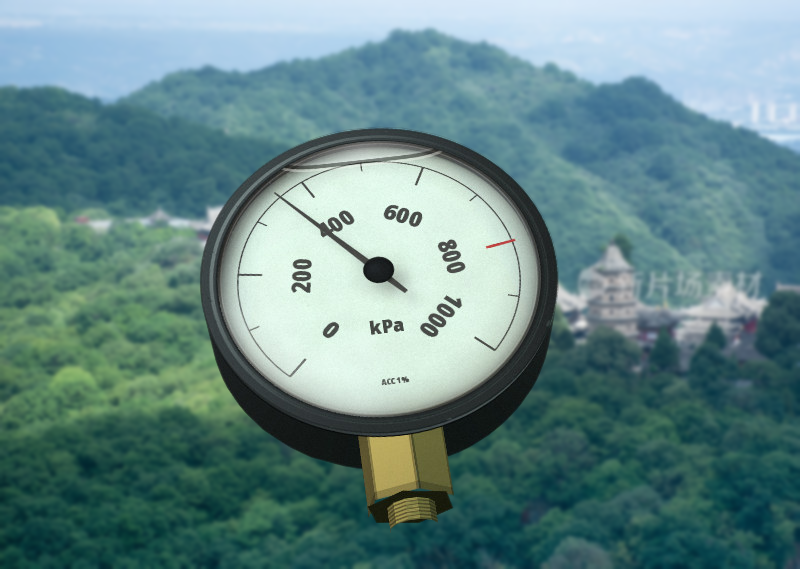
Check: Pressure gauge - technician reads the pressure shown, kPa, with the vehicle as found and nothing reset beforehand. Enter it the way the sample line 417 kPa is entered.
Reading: 350 kPa
